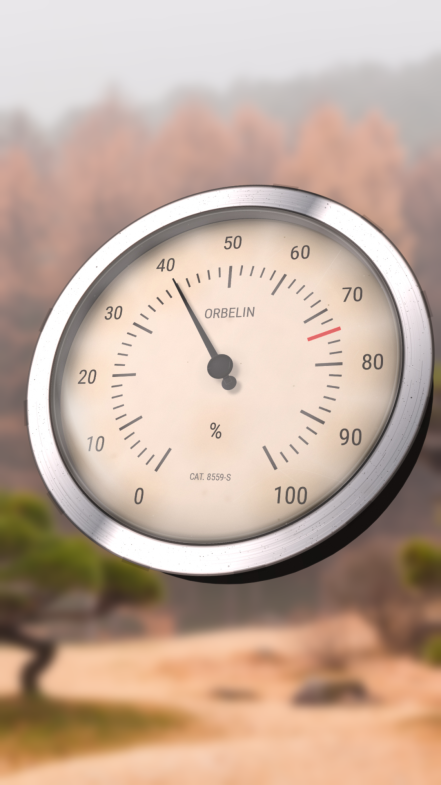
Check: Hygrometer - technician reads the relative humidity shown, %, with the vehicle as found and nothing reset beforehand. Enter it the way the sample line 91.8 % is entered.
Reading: 40 %
